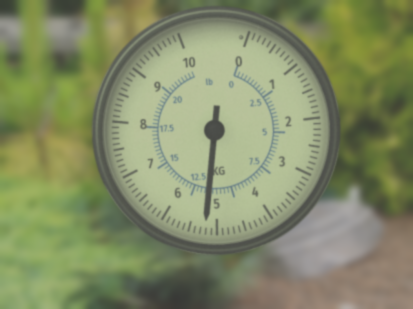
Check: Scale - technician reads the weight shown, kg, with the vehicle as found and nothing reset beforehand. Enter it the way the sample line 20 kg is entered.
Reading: 5.2 kg
